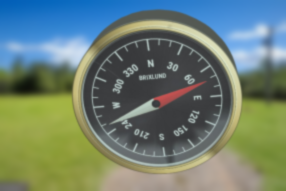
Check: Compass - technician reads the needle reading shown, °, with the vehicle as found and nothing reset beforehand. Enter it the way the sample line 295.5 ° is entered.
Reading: 70 °
